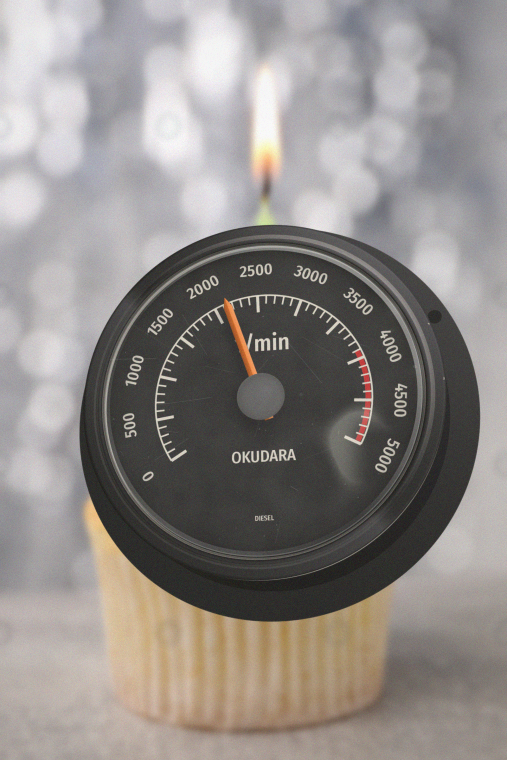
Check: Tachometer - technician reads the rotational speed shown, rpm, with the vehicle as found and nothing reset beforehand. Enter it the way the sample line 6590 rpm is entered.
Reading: 2150 rpm
